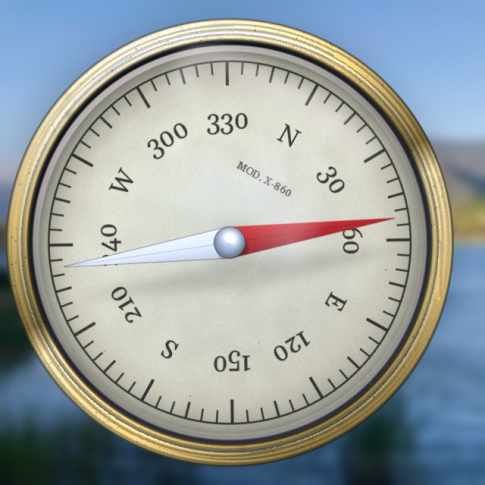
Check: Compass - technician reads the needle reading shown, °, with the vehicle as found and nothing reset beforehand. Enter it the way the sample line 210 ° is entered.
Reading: 52.5 °
